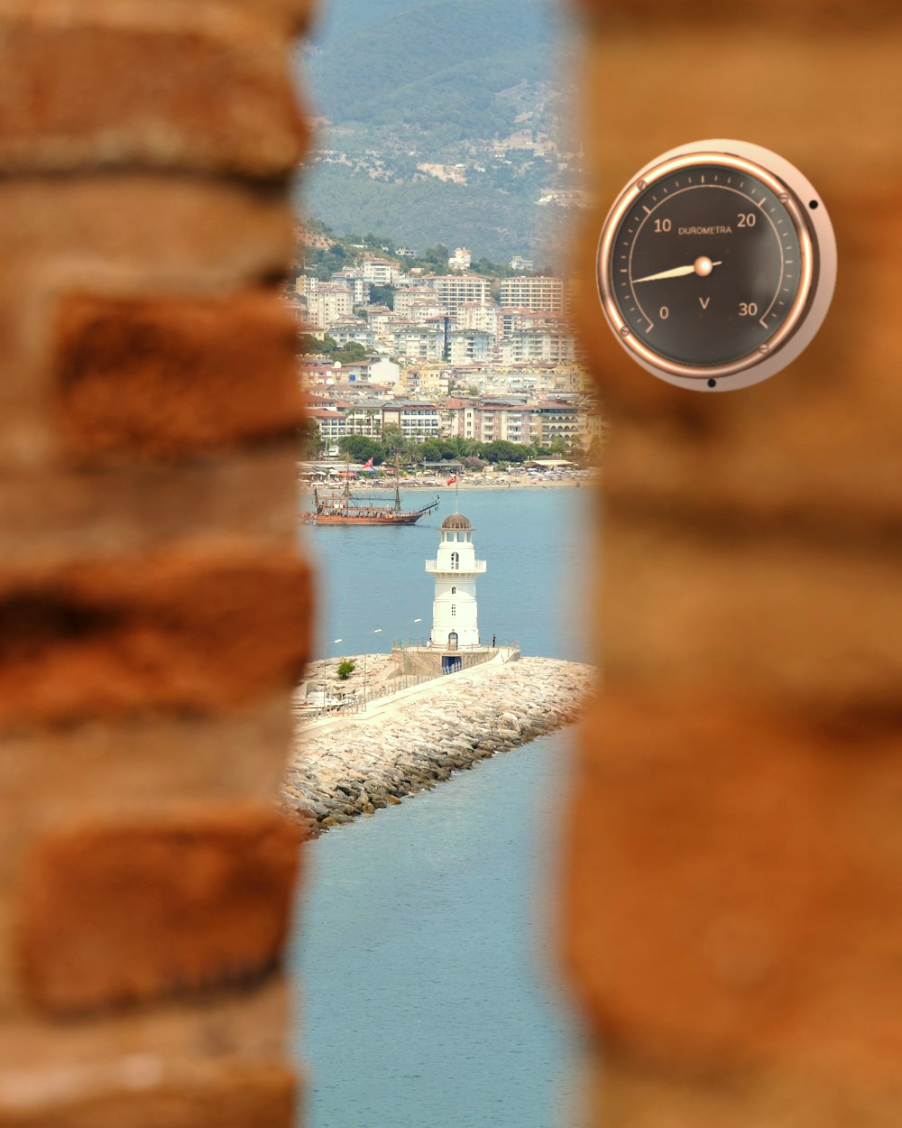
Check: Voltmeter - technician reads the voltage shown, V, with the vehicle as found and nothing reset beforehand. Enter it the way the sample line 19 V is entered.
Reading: 4 V
